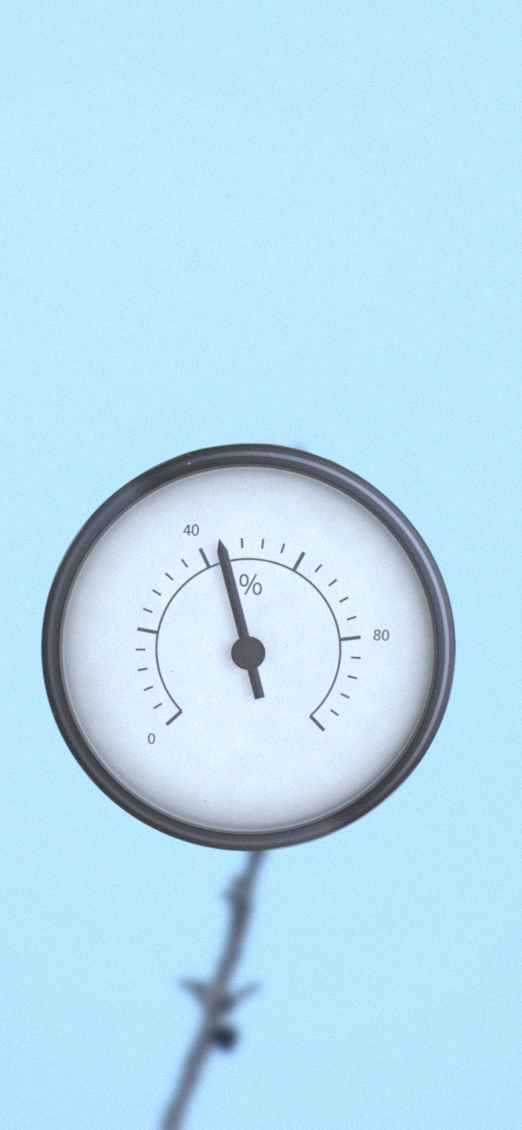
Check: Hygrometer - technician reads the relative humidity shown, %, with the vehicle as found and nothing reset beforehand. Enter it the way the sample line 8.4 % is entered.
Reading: 44 %
